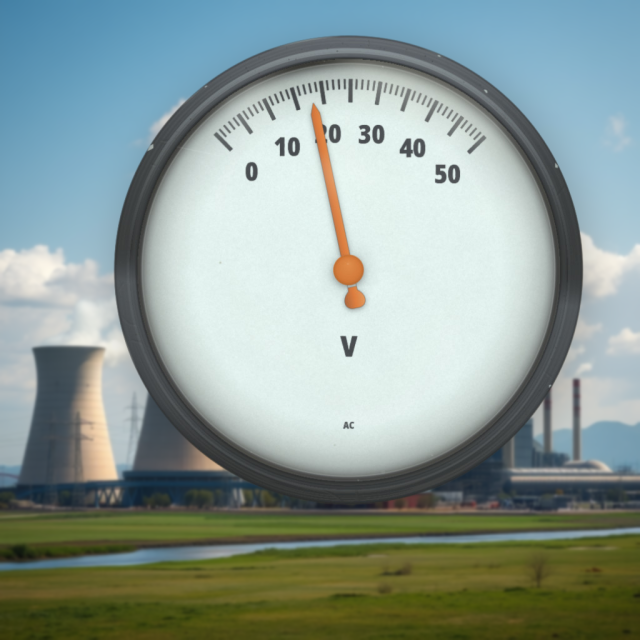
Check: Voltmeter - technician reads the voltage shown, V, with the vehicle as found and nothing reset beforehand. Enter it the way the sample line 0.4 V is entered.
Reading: 18 V
